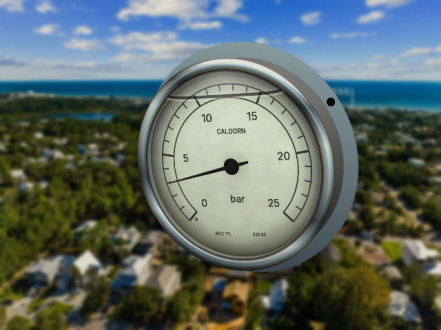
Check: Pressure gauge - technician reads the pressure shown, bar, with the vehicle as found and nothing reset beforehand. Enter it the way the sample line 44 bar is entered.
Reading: 3 bar
